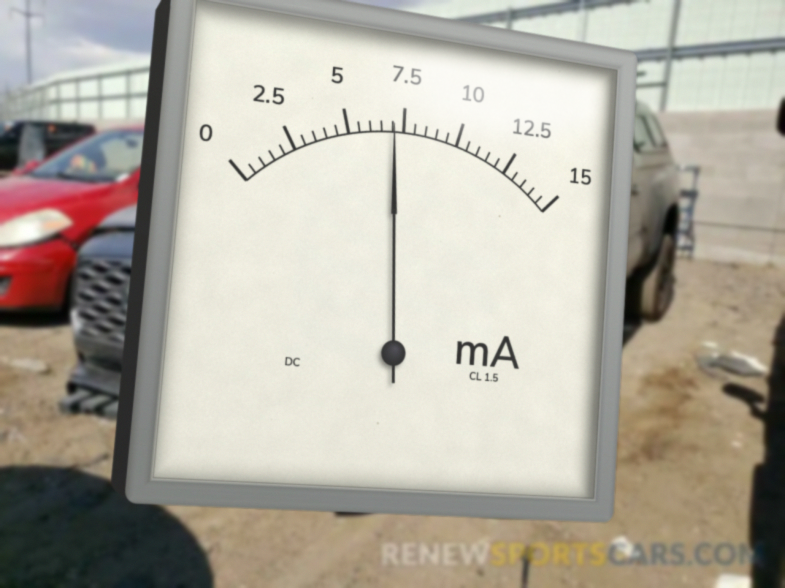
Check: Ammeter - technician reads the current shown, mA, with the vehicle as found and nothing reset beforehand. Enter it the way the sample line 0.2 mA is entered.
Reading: 7 mA
